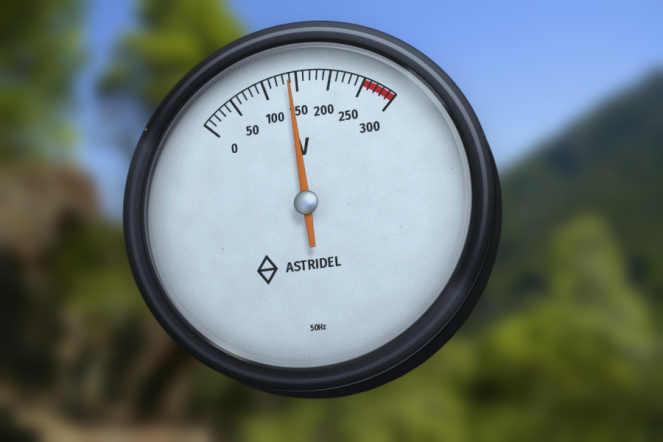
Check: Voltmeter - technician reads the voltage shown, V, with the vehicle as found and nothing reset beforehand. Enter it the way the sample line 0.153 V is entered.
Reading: 140 V
